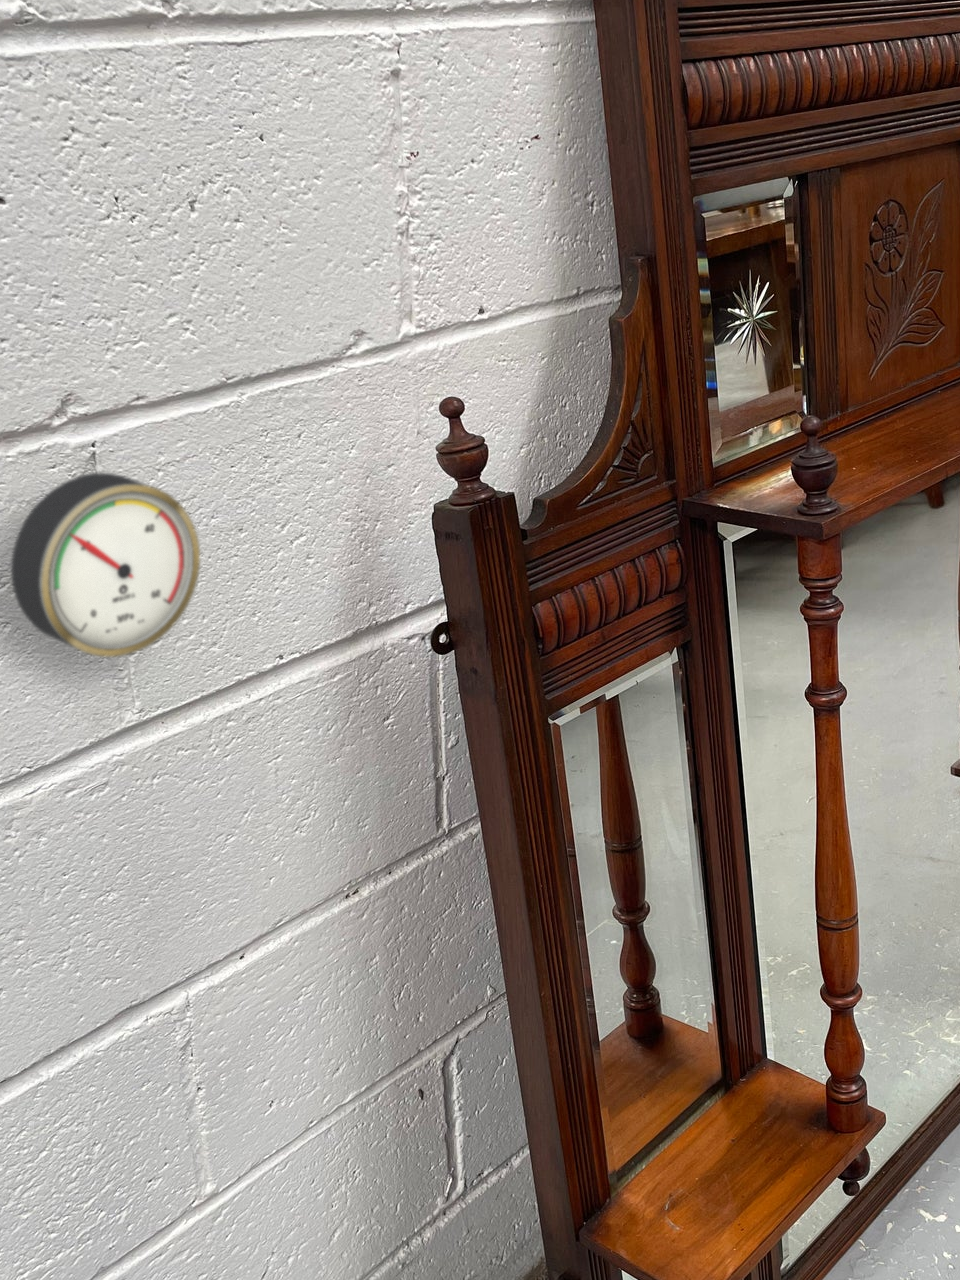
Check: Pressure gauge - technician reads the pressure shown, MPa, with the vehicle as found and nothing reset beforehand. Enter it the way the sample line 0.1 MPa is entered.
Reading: 20 MPa
